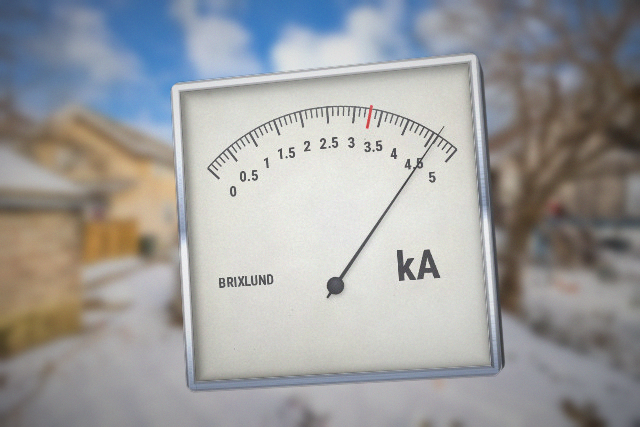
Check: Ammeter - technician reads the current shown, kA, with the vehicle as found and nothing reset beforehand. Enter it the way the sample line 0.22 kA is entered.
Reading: 4.6 kA
